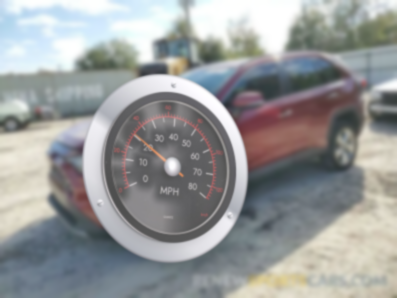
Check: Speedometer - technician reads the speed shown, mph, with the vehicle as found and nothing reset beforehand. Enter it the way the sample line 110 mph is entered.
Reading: 20 mph
